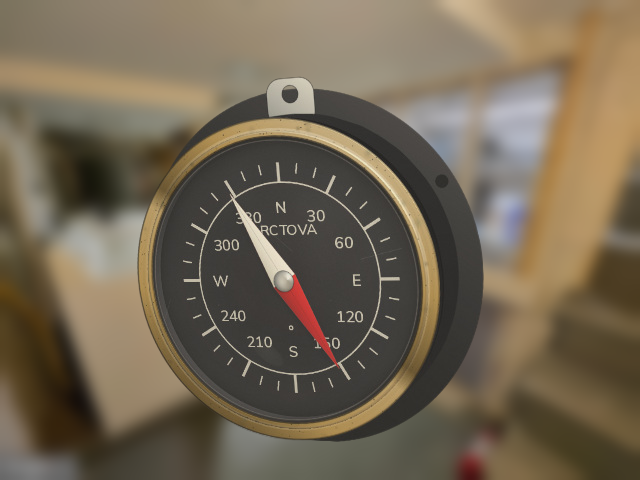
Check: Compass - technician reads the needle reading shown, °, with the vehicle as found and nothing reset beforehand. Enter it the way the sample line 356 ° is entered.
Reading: 150 °
